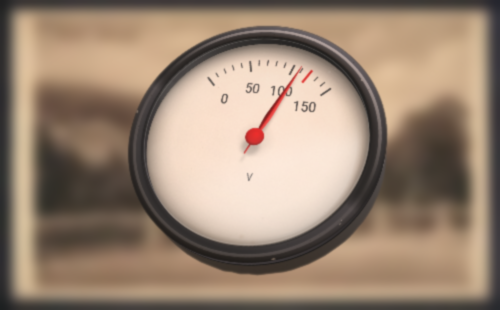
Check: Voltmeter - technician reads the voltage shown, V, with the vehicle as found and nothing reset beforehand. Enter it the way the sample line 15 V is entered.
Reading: 110 V
